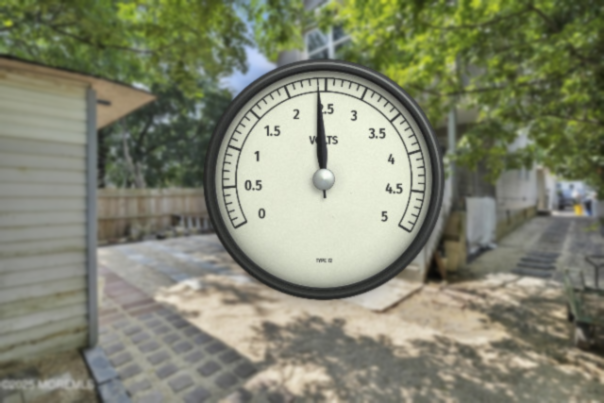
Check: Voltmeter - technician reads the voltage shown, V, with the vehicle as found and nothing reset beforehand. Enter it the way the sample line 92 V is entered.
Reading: 2.4 V
